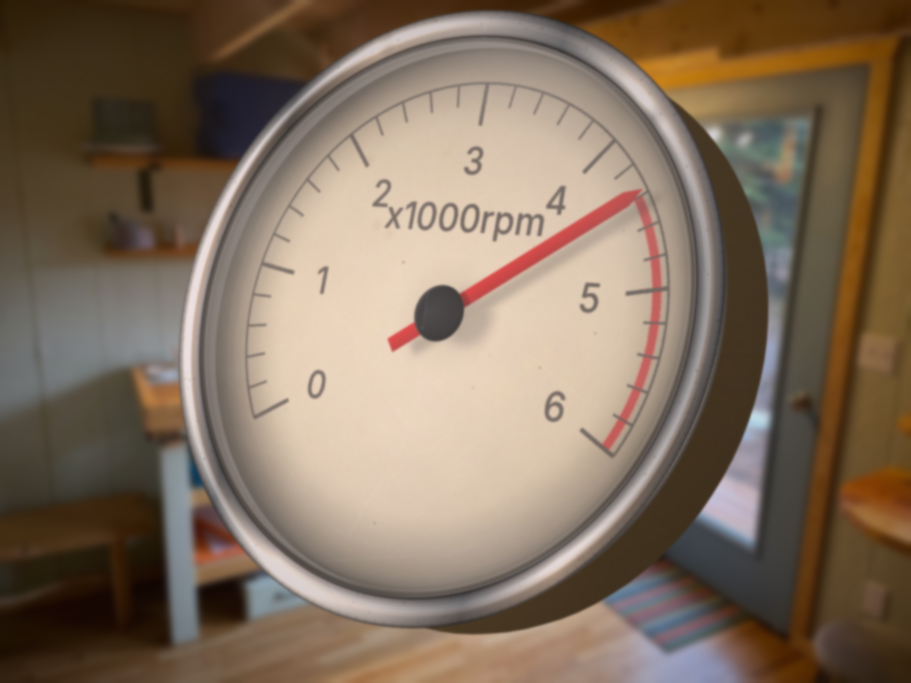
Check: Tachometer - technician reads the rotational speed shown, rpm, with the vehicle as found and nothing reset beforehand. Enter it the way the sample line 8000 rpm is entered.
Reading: 4400 rpm
